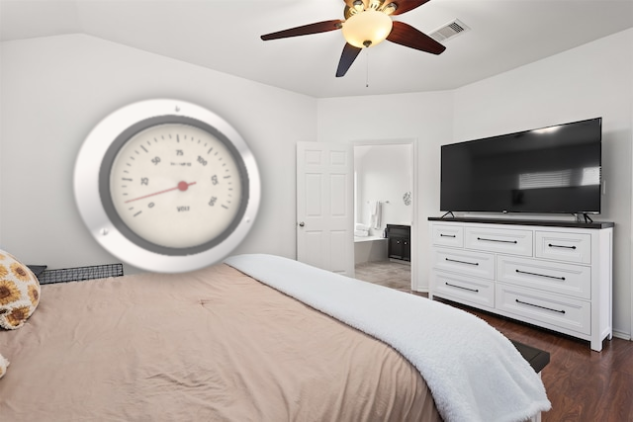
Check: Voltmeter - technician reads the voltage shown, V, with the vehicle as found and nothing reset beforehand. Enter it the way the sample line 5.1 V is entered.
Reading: 10 V
